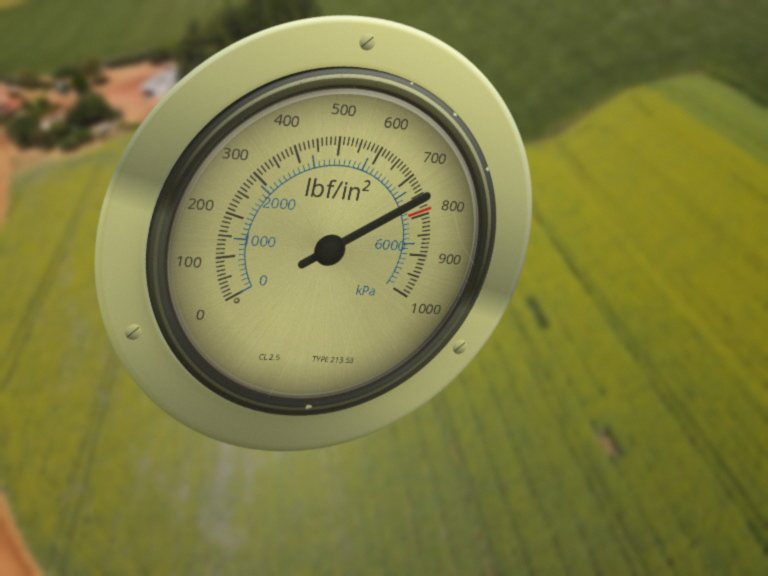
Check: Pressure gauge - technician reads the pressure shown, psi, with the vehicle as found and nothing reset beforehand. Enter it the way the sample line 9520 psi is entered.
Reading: 750 psi
